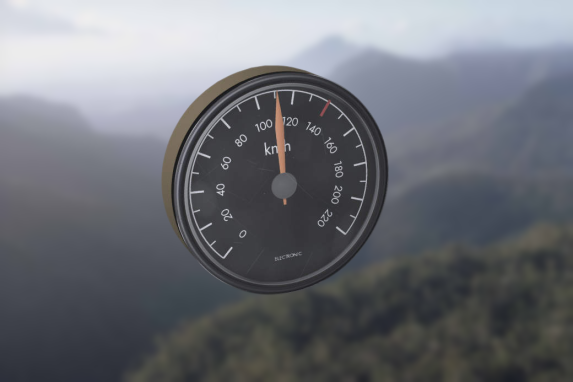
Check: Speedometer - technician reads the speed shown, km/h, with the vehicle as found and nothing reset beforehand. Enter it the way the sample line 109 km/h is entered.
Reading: 110 km/h
